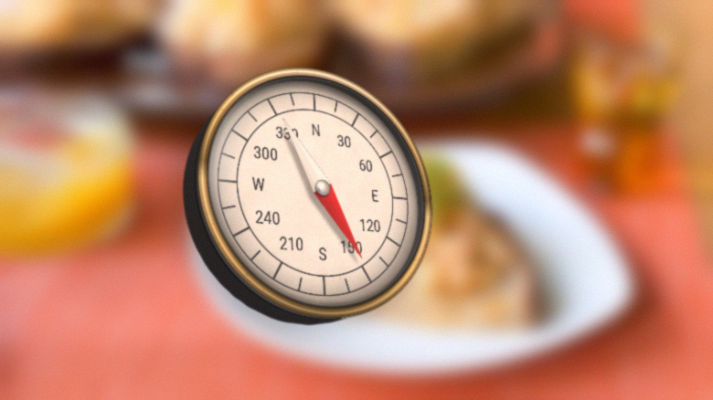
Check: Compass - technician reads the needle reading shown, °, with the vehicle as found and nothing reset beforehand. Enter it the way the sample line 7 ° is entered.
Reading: 150 °
